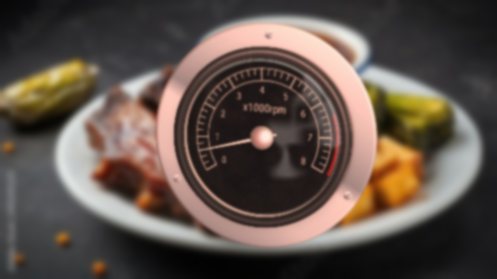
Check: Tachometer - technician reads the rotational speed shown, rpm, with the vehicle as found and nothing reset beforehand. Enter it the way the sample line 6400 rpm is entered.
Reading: 600 rpm
